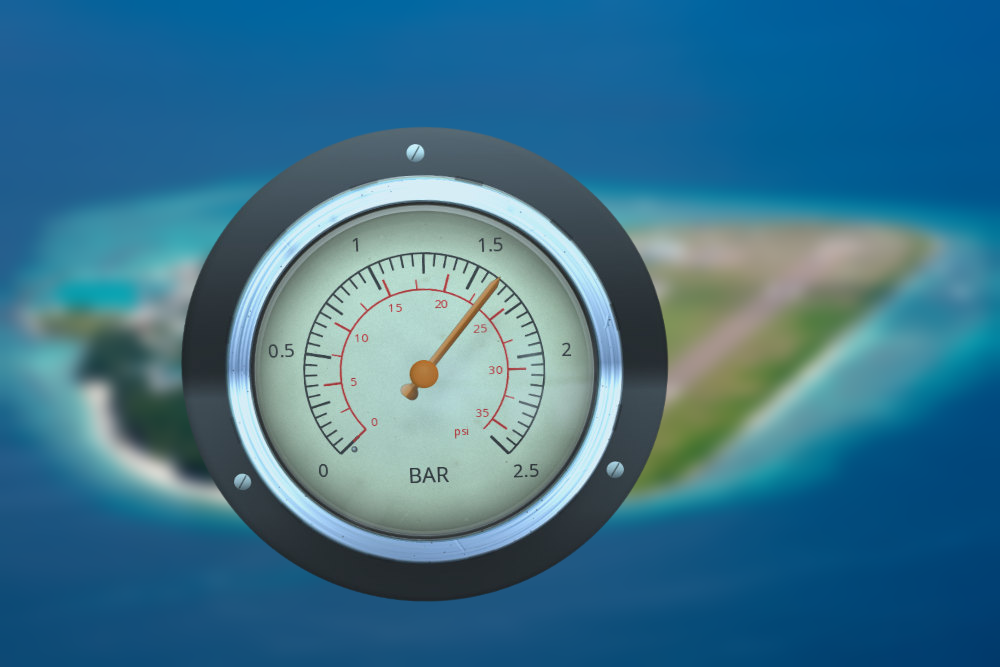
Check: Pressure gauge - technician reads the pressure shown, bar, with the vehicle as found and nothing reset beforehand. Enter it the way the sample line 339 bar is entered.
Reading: 1.6 bar
